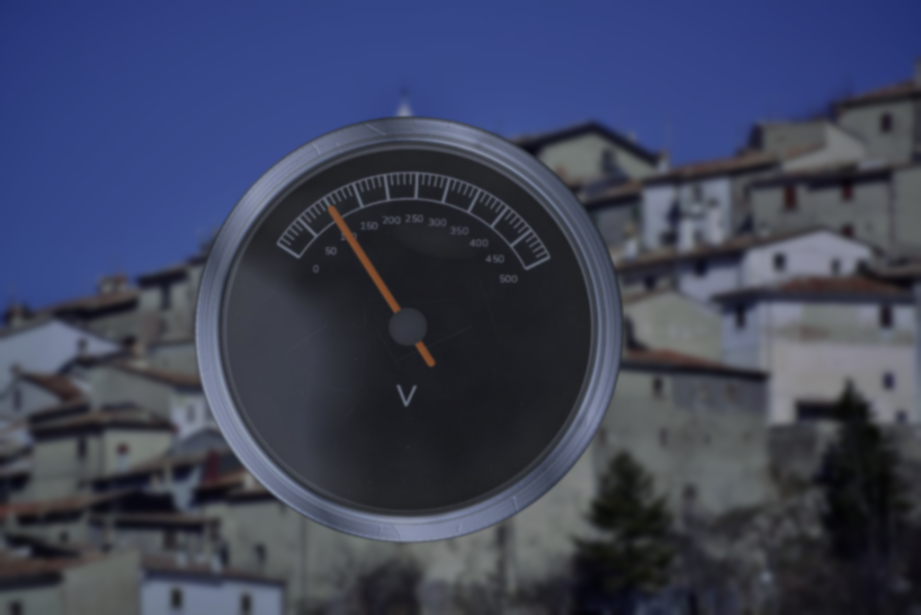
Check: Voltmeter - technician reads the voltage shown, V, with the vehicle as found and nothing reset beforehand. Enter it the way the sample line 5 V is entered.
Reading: 100 V
